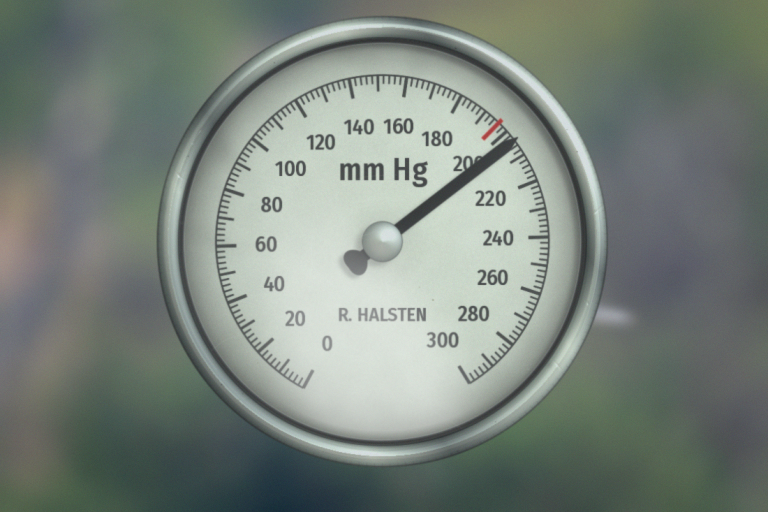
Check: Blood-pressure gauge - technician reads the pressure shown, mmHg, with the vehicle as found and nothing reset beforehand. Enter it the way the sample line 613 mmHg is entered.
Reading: 204 mmHg
